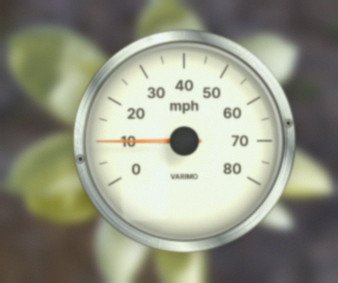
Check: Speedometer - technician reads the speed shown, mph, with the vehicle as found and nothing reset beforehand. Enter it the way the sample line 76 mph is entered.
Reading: 10 mph
